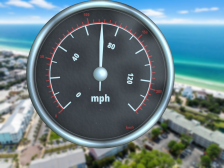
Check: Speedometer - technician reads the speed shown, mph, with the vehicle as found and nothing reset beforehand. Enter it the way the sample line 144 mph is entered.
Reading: 70 mph
